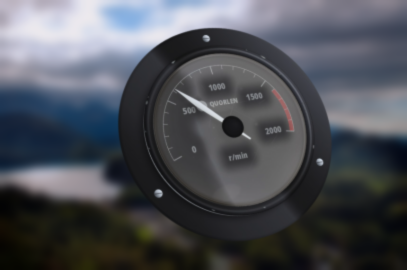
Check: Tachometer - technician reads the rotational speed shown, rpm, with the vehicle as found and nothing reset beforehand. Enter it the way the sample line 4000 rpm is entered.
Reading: 600 rpm
